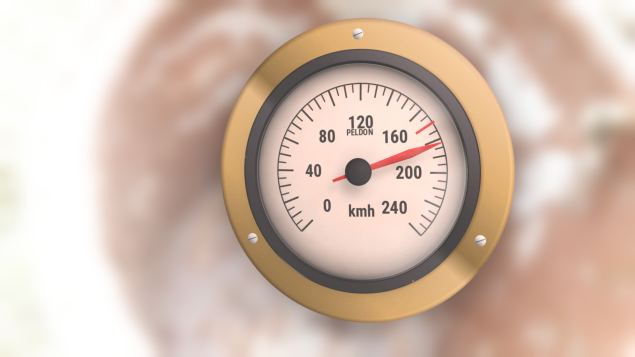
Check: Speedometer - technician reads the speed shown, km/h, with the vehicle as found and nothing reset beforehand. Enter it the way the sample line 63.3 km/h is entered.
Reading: 182.5 km/h
